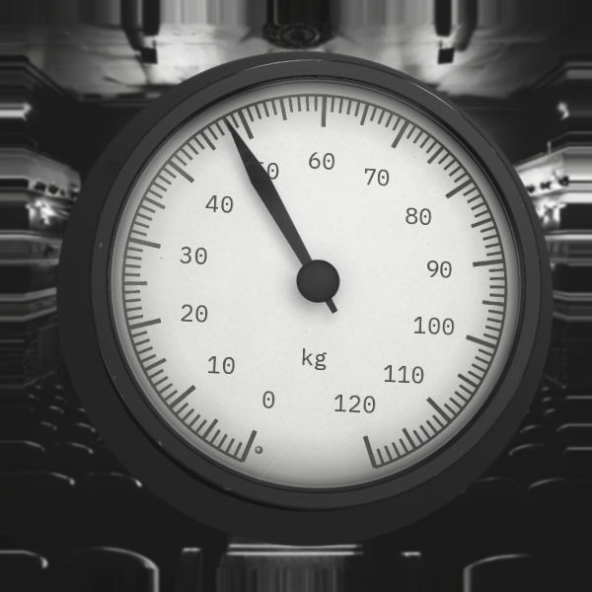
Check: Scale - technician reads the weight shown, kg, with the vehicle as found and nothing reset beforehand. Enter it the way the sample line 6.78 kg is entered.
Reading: 48 kg
